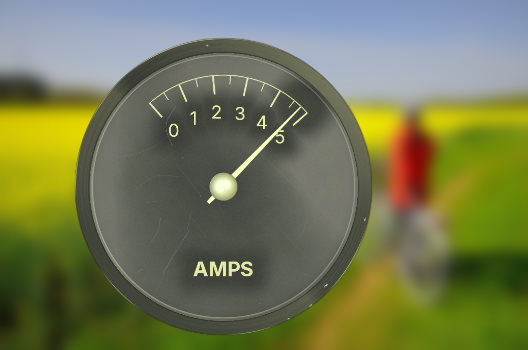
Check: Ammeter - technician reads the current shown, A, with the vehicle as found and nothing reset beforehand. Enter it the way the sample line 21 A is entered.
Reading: 4.75 A
